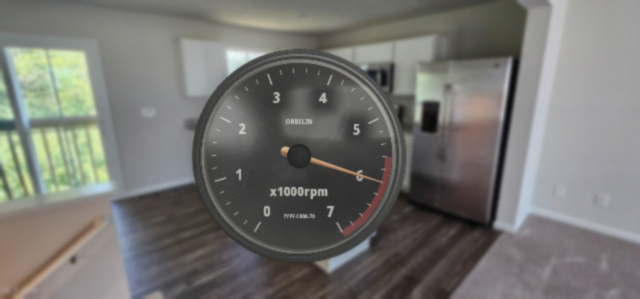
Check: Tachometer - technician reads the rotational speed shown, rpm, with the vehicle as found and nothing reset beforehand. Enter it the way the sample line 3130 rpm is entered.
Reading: 6000 rpm
